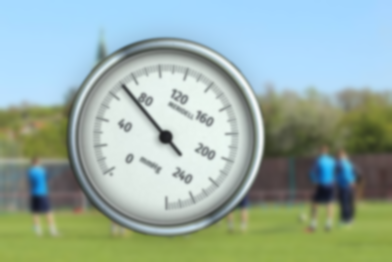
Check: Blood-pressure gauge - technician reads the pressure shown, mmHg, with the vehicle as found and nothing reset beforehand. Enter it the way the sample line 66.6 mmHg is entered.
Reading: 70 mmHg
